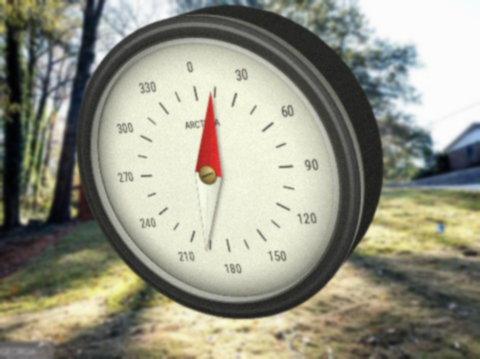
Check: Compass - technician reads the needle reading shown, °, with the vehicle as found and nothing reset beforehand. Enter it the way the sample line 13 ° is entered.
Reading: 15 °
